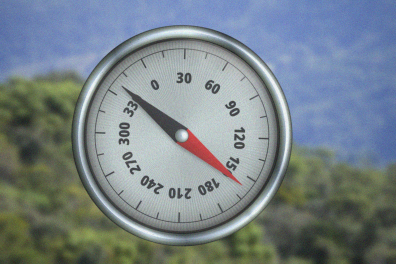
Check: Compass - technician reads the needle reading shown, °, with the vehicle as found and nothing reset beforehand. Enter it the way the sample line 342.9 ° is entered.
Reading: 157.5 °
